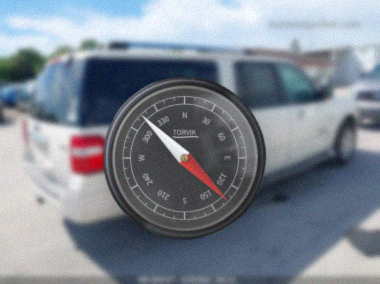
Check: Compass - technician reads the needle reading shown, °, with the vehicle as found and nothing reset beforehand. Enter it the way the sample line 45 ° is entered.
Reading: 135 °
